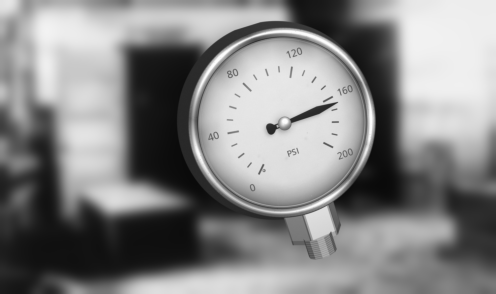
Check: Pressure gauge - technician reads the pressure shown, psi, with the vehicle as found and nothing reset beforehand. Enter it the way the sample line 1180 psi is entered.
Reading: 165 psi
